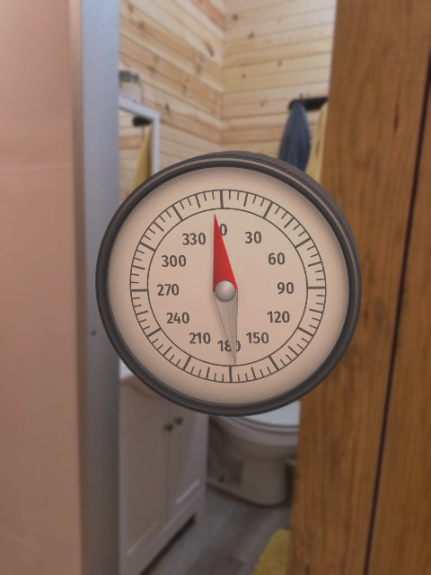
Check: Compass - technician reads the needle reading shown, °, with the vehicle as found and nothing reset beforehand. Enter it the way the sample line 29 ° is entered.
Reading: 355 °
